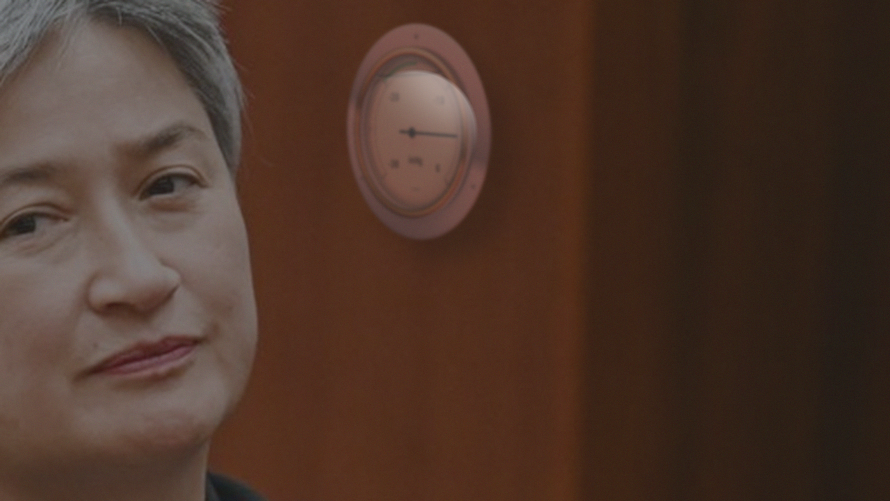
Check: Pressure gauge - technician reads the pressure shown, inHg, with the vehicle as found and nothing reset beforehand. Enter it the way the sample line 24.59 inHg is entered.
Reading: -5 inHg
